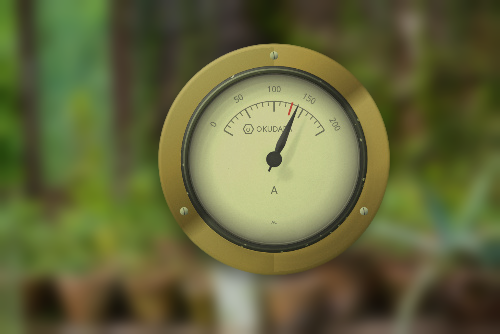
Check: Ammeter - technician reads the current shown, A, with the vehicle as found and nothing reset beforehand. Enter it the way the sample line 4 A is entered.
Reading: 140 A
